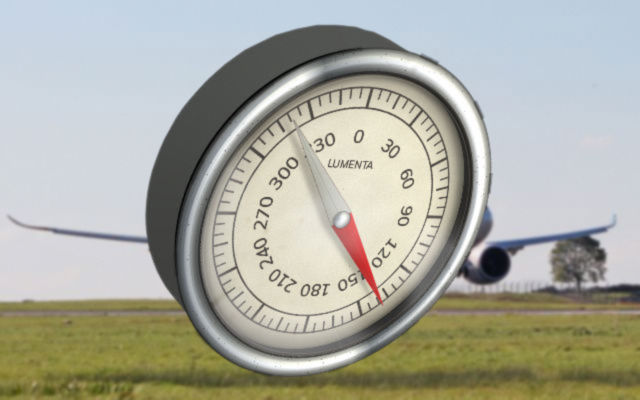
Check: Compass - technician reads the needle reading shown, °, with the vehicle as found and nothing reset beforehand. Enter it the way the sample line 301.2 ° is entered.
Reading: 140 °
